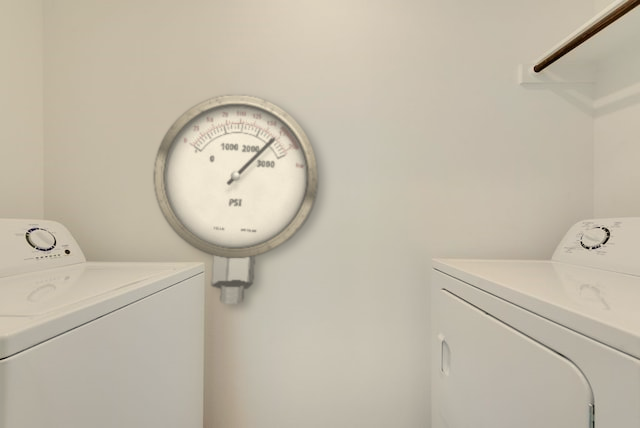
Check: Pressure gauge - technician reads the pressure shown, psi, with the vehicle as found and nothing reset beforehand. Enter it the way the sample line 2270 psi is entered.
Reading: 2500 psi
